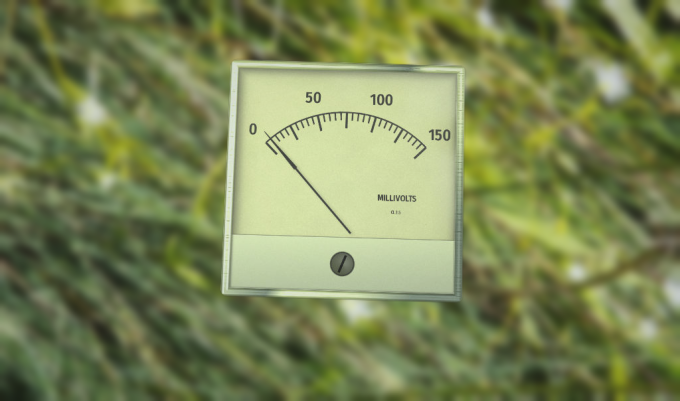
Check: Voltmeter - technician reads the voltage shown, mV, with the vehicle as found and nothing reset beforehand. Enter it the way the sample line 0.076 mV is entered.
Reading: 5 mV
